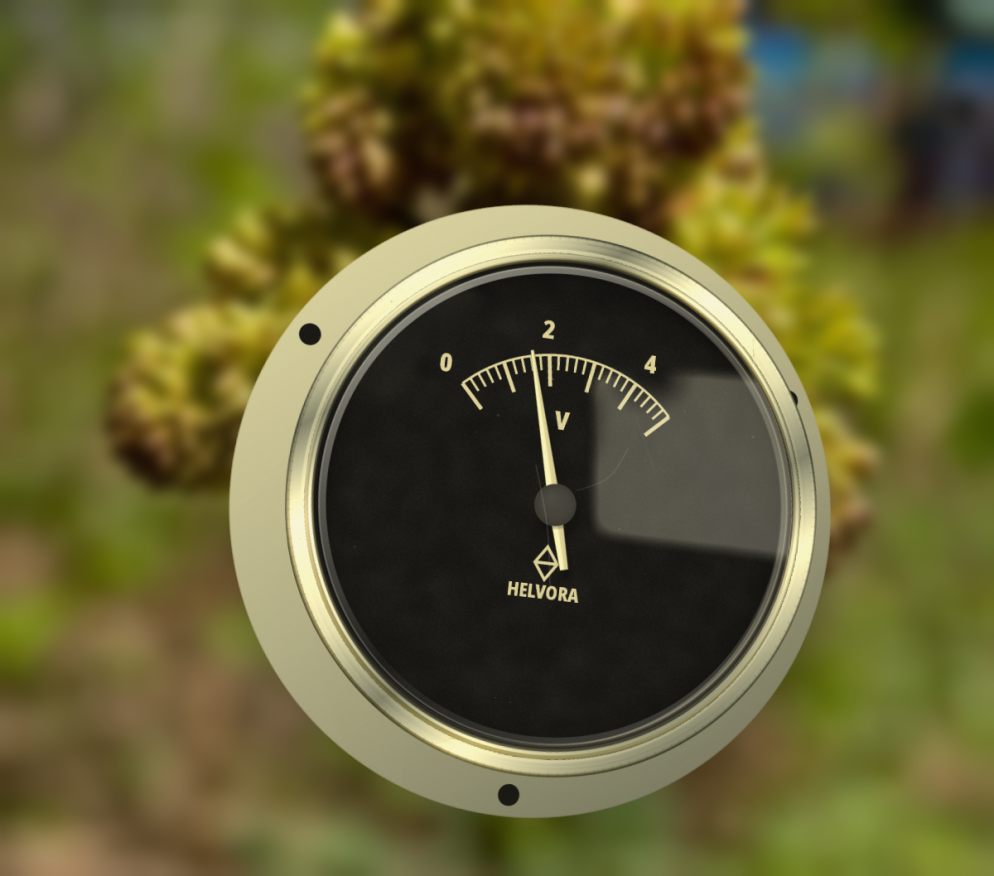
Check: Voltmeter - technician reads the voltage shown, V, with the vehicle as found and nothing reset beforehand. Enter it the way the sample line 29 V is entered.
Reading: 1.6 V
